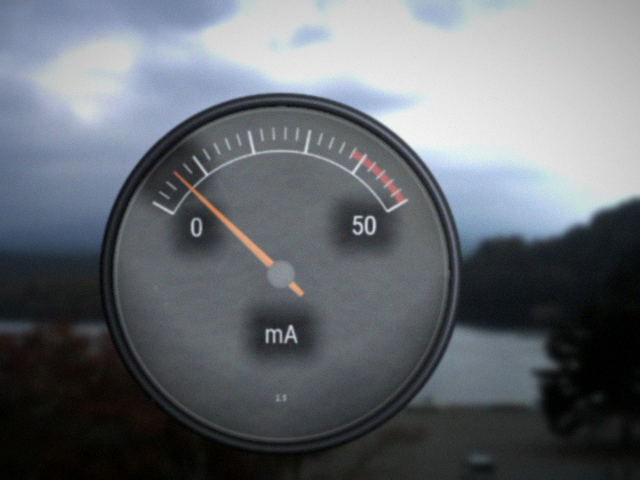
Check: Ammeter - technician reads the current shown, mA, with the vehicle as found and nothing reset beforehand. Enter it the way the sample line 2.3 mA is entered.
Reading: 6 mA
